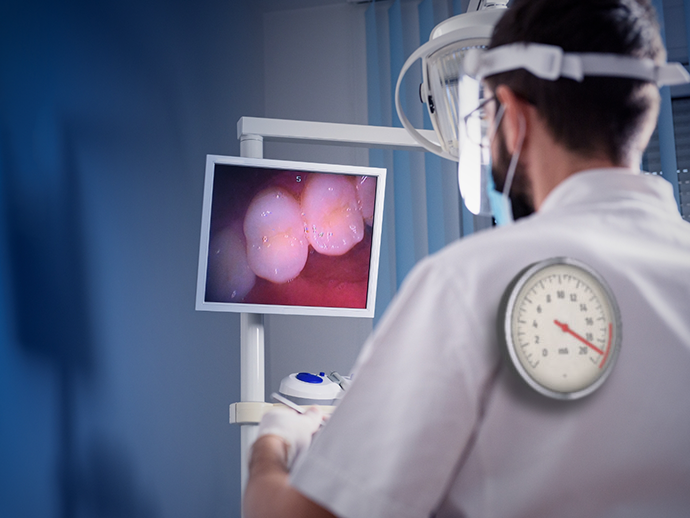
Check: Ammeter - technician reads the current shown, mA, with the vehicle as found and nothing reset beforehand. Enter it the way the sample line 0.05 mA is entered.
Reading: 19 mA
